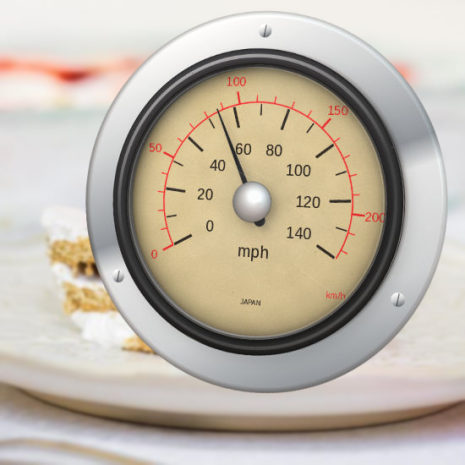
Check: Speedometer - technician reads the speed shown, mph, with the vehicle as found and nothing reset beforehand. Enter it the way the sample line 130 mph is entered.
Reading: 55 mph
